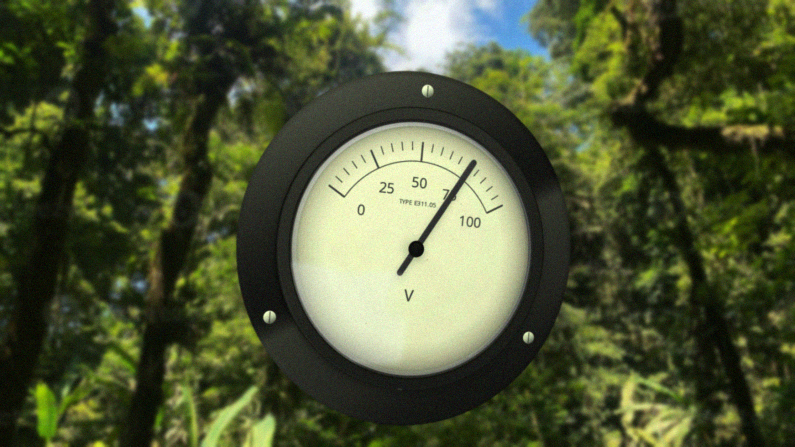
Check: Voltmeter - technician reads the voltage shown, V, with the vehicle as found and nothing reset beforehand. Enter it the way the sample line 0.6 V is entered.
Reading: 75 V
